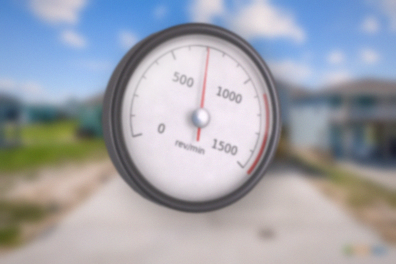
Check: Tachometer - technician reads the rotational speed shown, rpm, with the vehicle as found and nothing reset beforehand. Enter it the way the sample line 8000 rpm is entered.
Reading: 700 rpm
